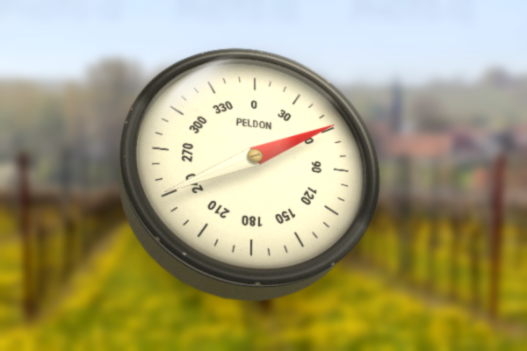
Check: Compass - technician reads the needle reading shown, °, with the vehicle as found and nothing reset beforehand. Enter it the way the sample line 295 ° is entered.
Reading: 60 °
